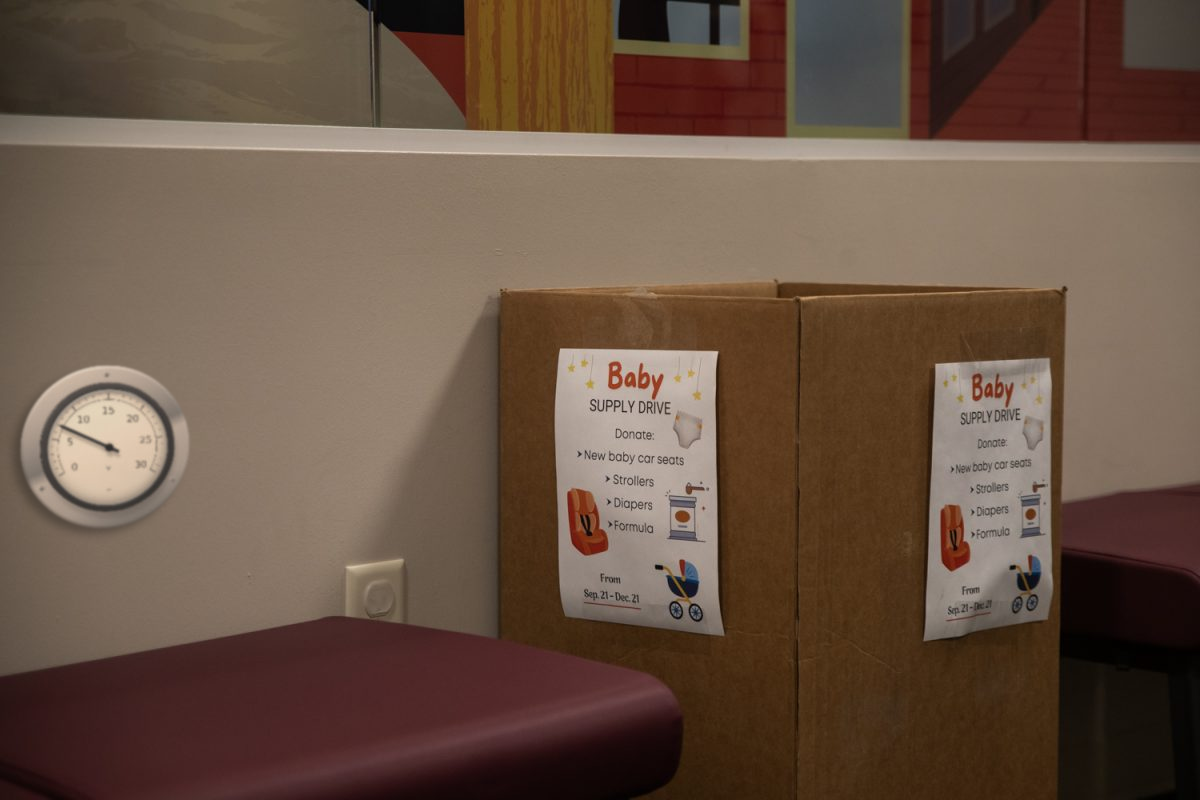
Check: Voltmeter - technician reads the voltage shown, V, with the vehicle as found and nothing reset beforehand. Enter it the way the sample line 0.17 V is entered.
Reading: 7 V
